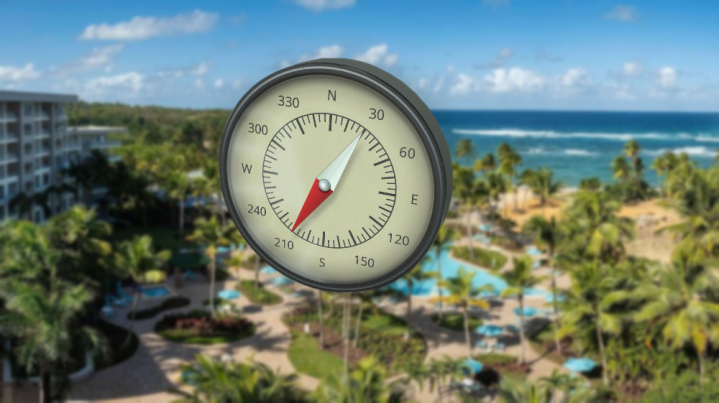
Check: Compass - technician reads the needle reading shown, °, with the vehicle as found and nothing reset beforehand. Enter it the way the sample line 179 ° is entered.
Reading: 210 °
